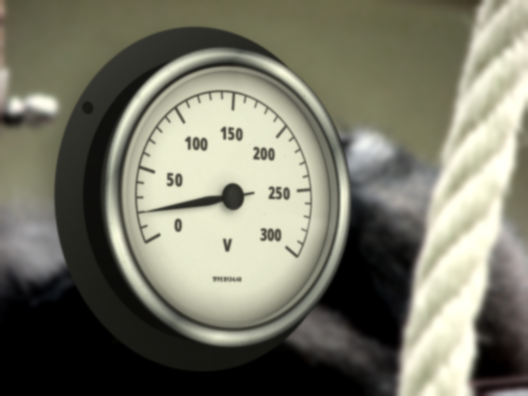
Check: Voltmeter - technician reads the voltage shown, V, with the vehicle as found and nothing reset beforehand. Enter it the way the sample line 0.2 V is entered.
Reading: 20 V
